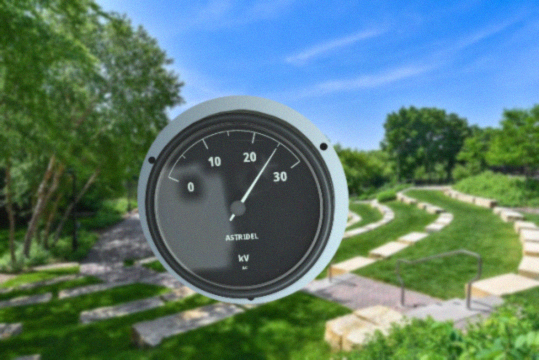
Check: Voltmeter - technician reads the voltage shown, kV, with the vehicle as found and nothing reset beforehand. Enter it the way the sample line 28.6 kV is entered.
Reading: 25 kV
